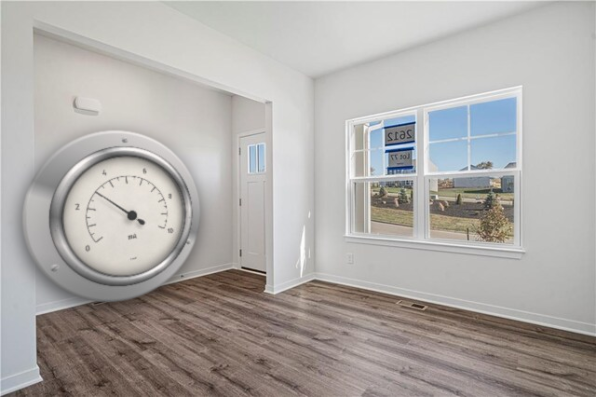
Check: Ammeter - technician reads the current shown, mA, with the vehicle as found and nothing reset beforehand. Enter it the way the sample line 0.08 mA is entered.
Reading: 3 mA
